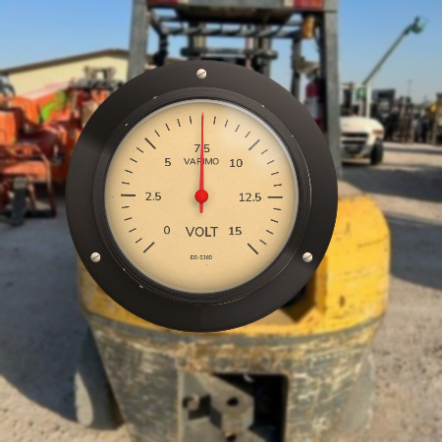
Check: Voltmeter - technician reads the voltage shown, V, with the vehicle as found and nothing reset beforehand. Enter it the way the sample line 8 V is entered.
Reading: 7.5 V
